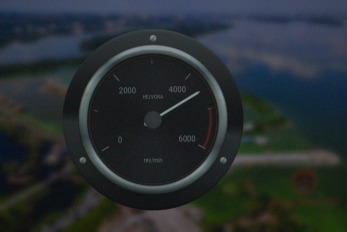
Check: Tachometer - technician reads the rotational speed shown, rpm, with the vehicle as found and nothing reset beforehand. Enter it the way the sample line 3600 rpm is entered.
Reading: 4500 rpm
